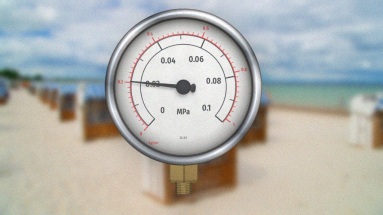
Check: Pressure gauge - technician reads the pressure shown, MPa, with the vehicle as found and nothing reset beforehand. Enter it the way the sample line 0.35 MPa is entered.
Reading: 0.02 MPa
